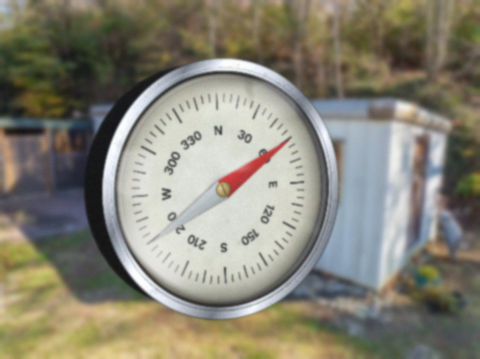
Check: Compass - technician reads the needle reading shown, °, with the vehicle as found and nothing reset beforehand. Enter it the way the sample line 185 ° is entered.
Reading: 60 °
